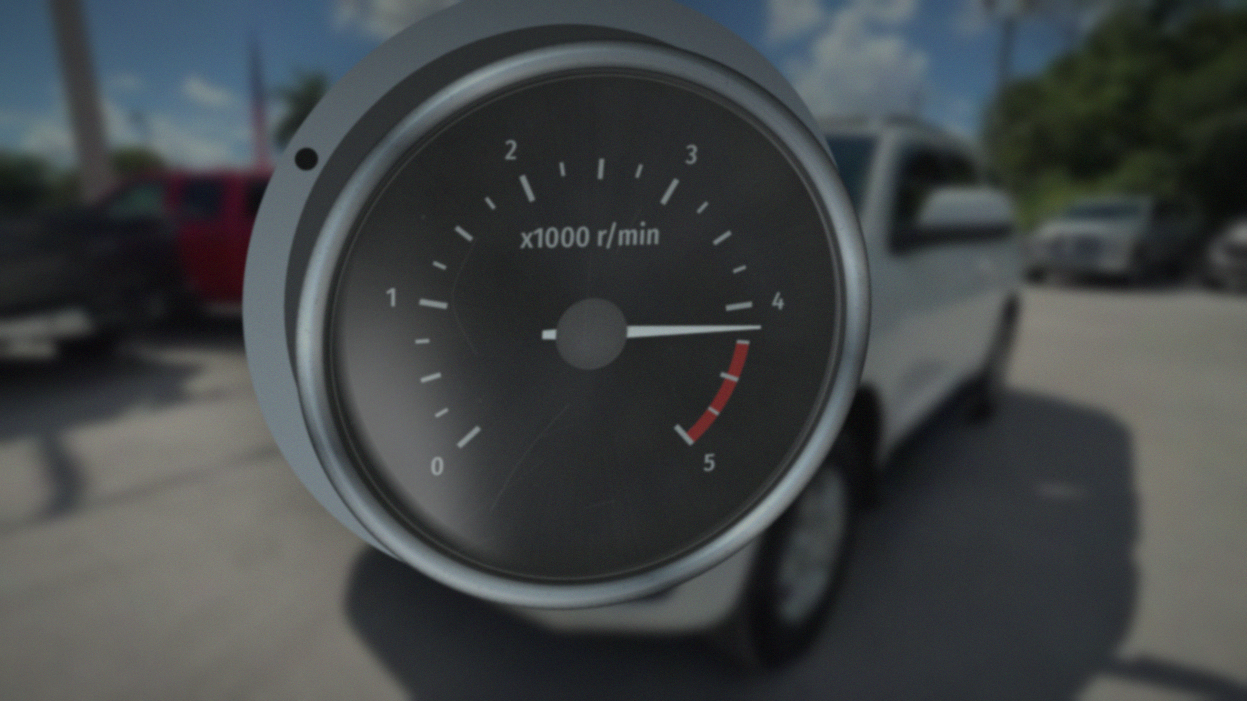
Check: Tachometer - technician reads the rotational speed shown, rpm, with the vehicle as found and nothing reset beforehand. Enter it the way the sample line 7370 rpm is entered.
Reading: 4125 rpm
